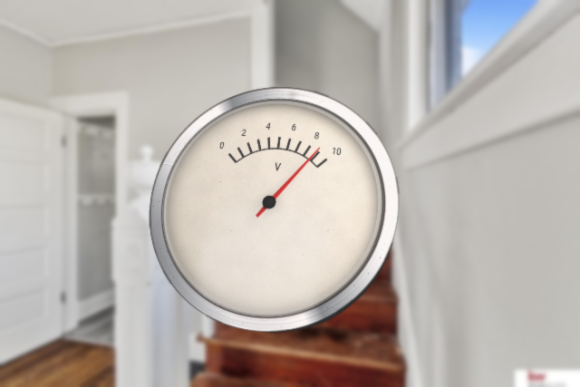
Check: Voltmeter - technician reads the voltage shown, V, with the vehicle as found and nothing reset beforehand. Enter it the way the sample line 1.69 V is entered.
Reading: 9 V
